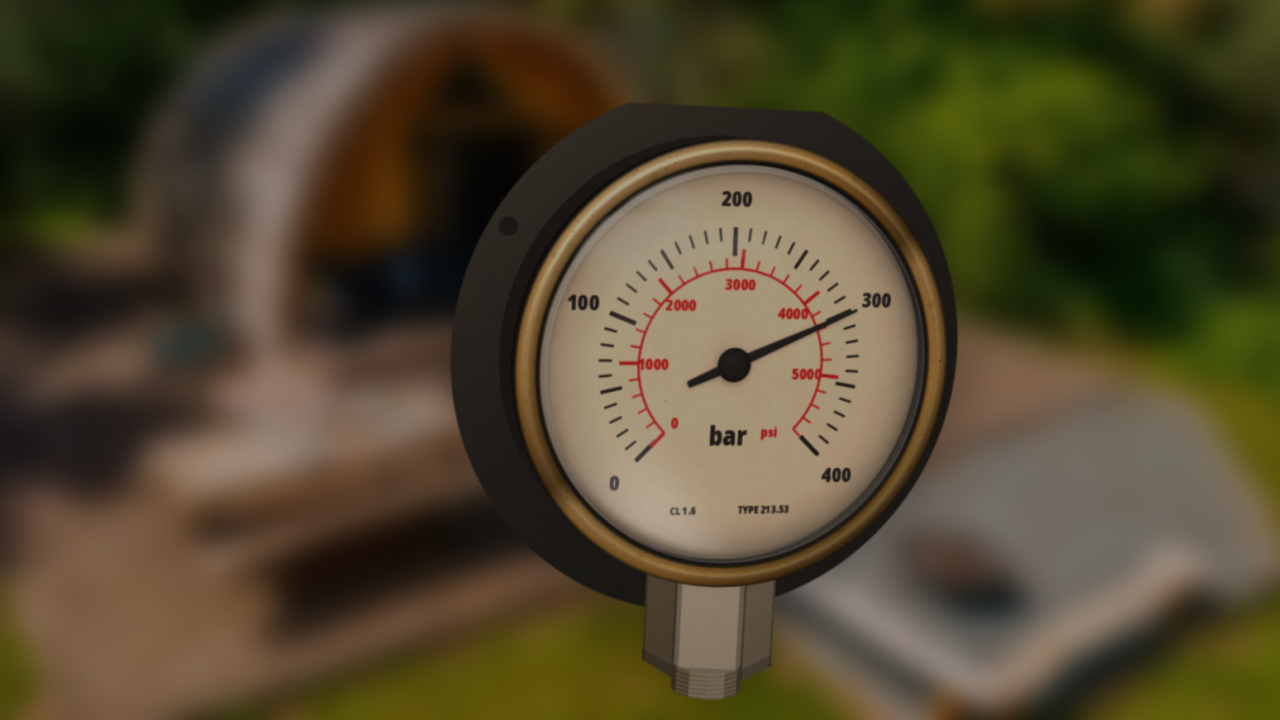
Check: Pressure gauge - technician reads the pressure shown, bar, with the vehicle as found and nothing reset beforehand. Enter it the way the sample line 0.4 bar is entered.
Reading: 300 bar
